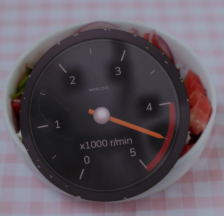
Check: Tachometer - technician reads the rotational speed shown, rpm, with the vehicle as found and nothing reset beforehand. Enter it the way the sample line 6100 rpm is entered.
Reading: 4500 rpm
